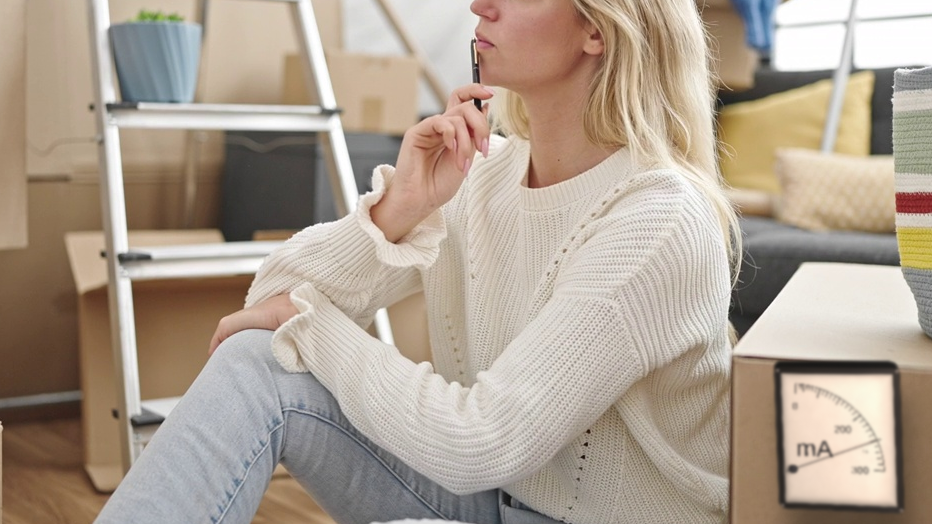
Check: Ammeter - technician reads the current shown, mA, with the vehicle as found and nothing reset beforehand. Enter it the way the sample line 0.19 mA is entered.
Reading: 250 mA
